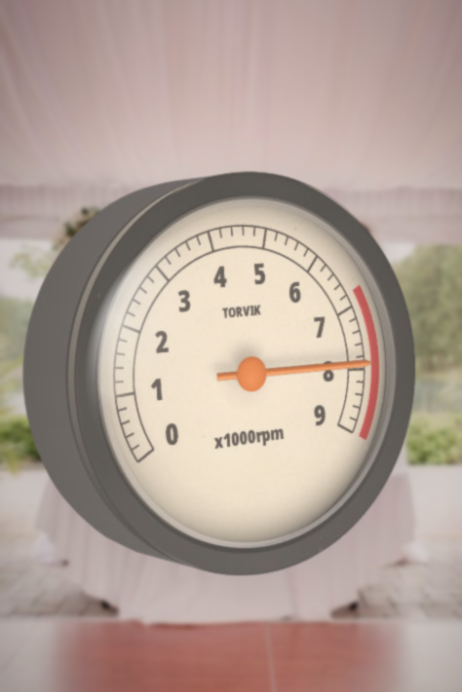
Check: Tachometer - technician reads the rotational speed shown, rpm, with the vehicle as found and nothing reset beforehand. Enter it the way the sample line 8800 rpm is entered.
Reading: 7900 rpm
